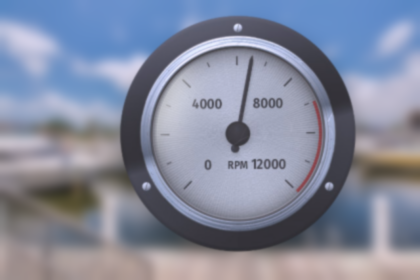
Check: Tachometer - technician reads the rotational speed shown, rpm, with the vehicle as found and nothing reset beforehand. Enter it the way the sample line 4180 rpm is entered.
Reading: 6500 rpm
